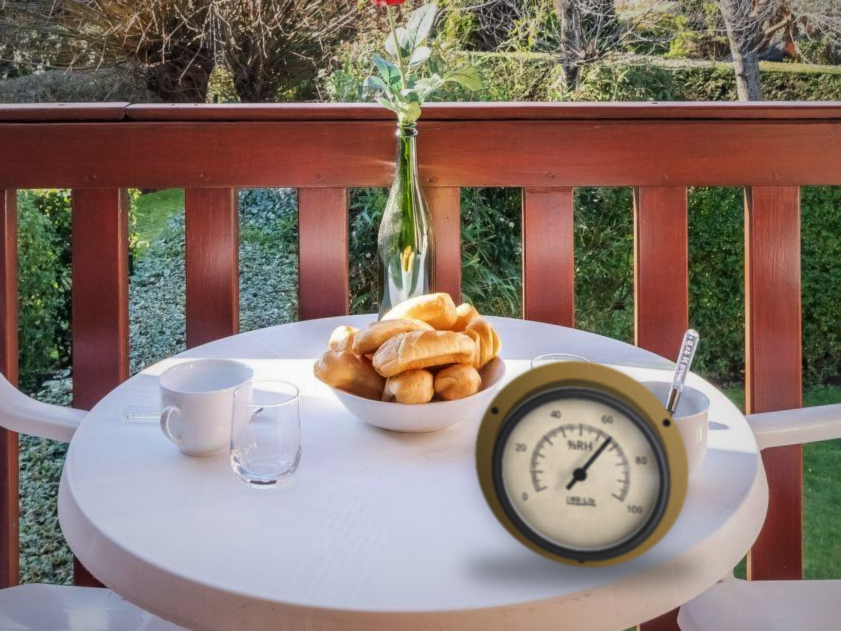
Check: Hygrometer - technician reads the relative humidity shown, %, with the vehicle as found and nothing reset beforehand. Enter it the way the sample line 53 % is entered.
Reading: 65 %
